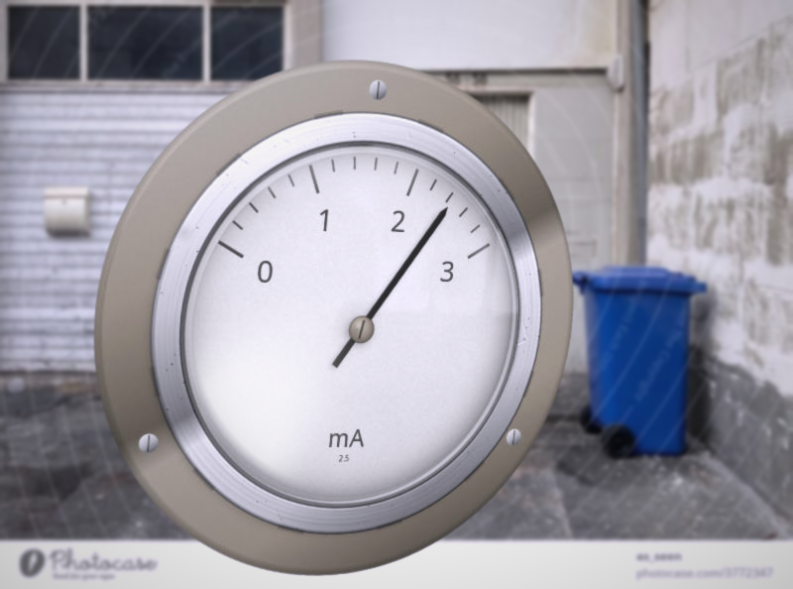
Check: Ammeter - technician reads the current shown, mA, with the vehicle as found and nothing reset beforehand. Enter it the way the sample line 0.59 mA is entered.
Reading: 2.4 mA
